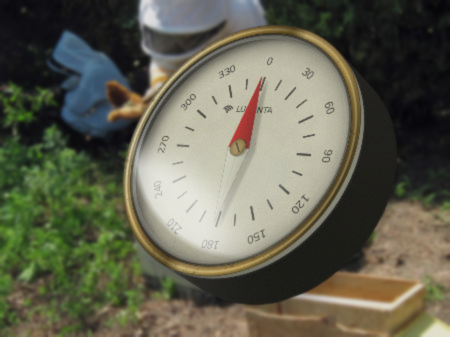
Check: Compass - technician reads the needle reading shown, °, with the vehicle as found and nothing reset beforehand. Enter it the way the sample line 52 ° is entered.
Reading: 0 °
